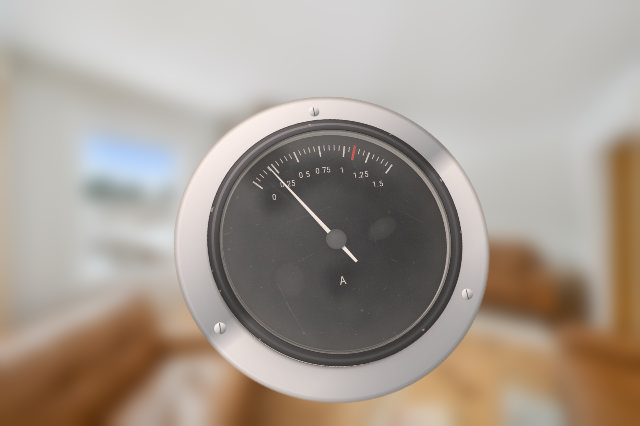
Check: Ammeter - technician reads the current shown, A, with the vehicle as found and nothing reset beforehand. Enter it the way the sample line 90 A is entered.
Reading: 0.2 A
